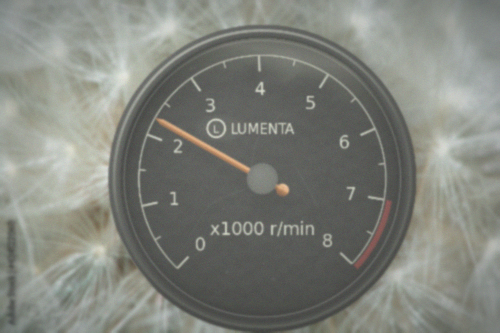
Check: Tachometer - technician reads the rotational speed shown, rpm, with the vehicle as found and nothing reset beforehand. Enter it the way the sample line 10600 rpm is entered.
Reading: 2250 rpm
